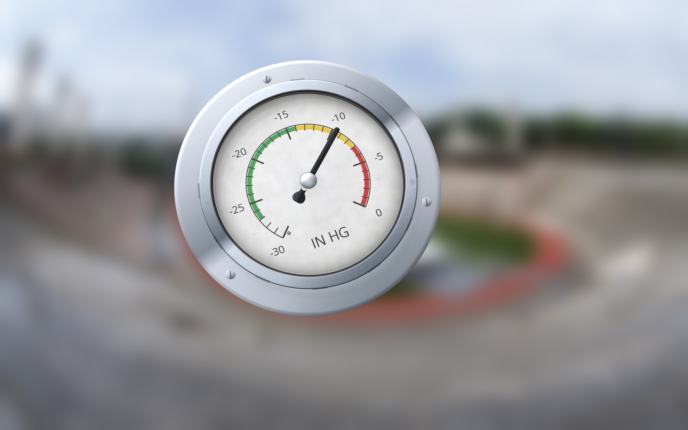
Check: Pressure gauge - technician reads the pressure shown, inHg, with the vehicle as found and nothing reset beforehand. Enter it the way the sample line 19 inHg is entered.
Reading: -9.5 inHg
